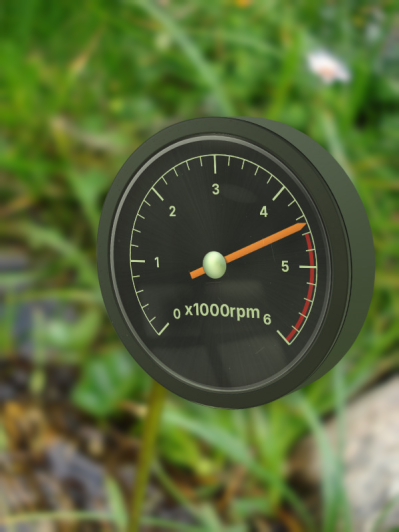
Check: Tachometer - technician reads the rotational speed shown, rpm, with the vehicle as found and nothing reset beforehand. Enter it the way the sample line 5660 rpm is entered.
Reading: 4500 rpm
